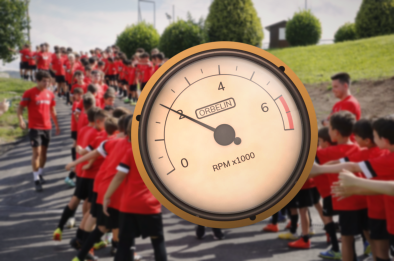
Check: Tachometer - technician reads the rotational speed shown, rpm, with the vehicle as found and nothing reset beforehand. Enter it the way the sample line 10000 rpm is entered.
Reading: 2000 rpm
